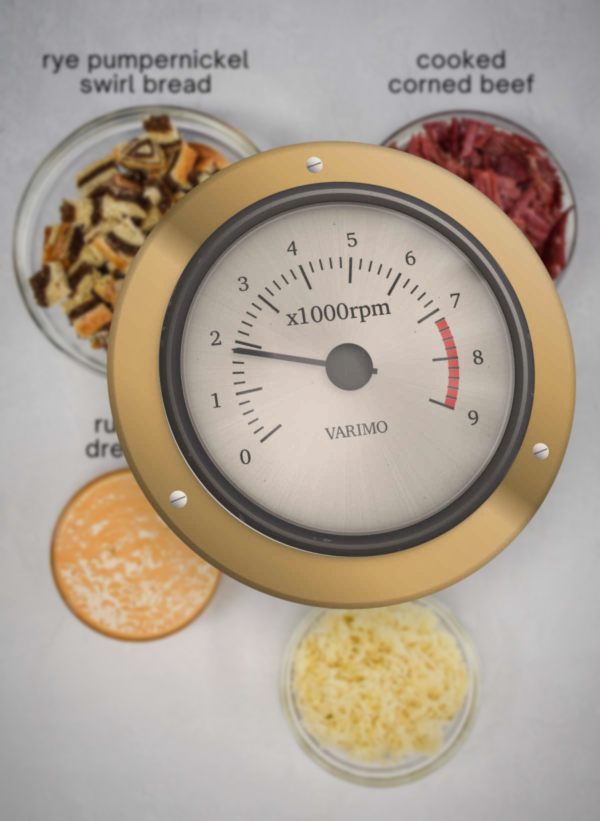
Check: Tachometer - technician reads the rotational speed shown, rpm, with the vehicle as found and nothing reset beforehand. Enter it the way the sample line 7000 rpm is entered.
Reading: 1800 rpm
